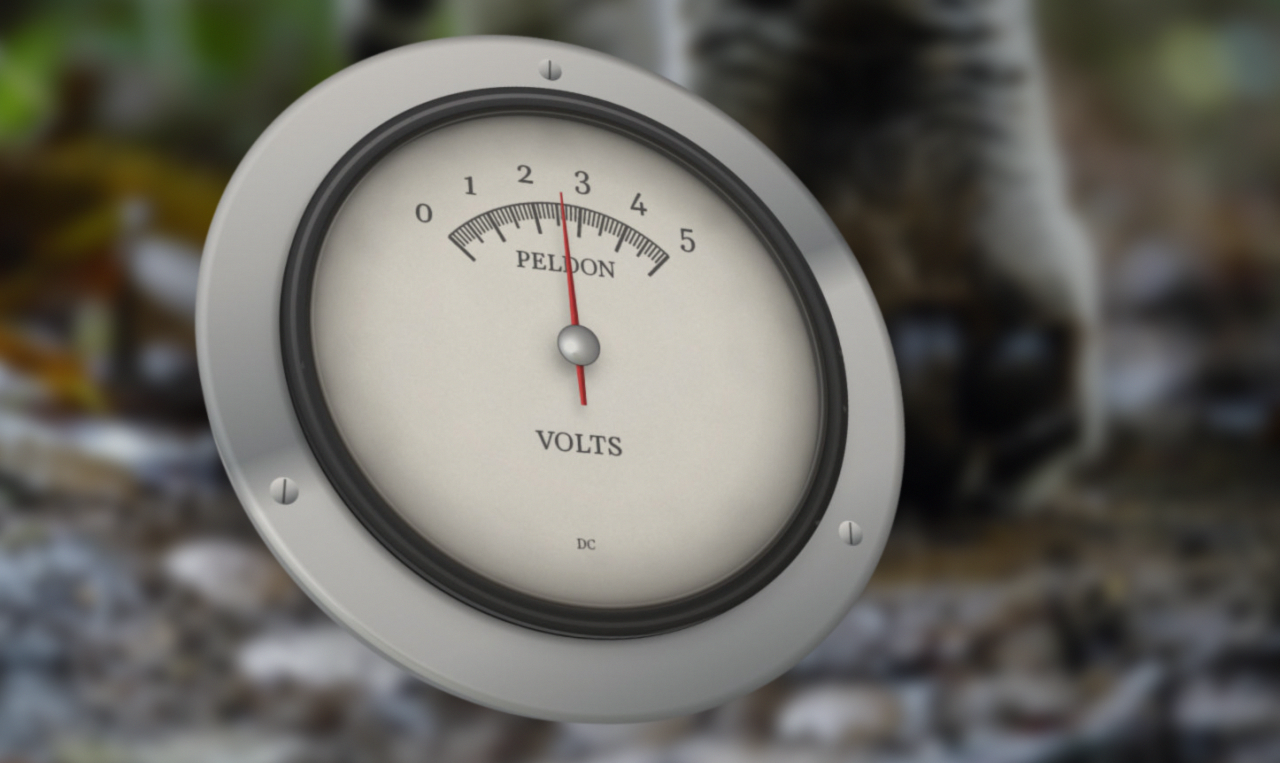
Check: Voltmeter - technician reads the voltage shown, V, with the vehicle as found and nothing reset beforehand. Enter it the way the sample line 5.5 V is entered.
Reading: 2.5 V
